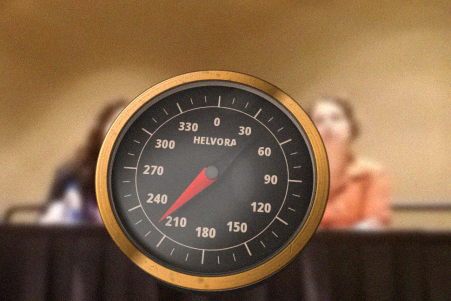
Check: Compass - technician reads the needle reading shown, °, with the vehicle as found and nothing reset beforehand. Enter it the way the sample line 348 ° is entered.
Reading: 220 °
